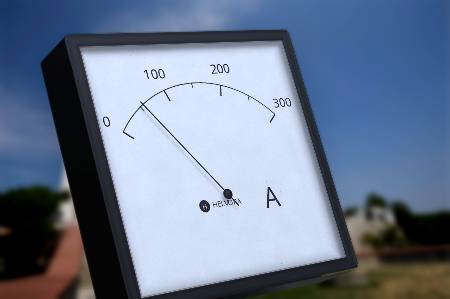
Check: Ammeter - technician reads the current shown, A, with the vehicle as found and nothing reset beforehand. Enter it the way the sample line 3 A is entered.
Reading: 50 A
